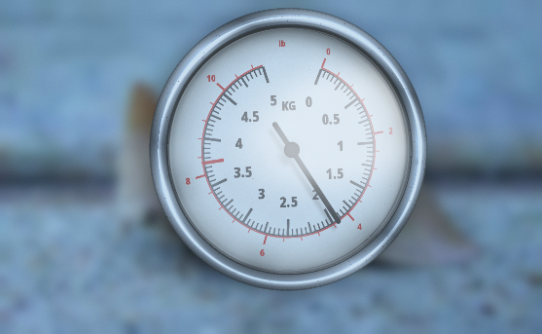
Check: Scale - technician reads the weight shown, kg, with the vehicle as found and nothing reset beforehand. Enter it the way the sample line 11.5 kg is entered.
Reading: 1.95 kg
